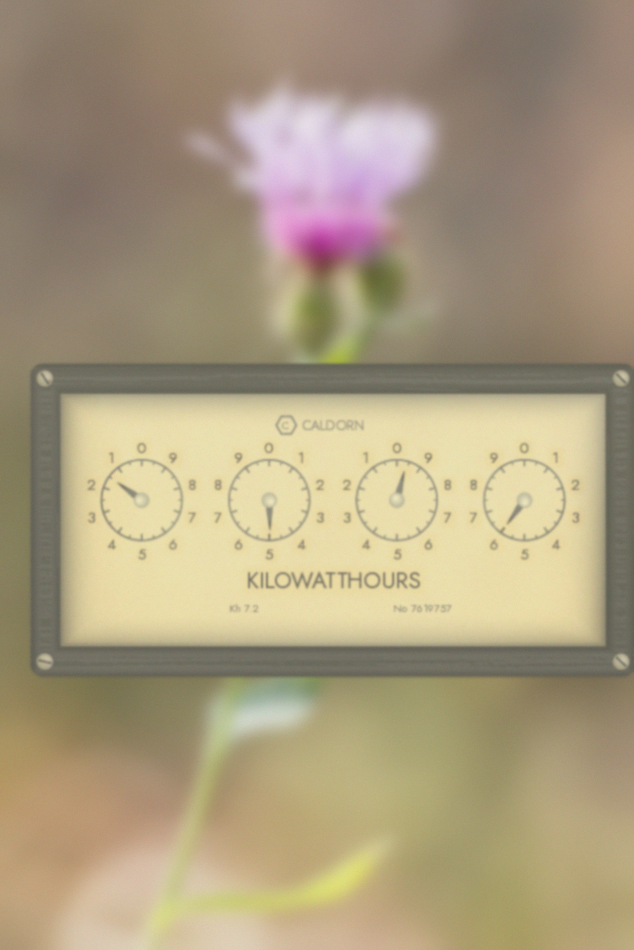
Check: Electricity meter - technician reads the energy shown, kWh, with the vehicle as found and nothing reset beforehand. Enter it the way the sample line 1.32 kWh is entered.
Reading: 1496 kWh
